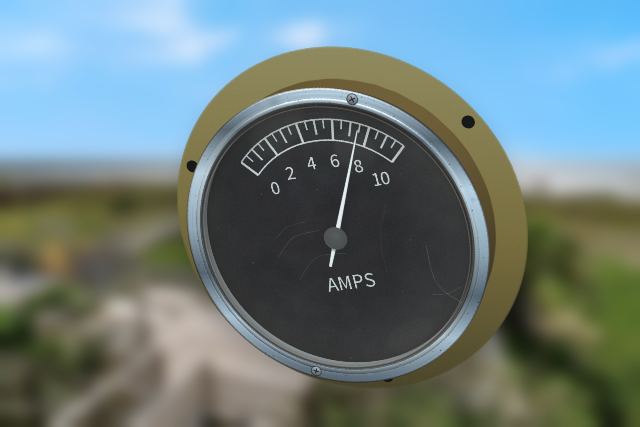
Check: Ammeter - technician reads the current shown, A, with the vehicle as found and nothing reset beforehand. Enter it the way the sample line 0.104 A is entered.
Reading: 7.5 A
